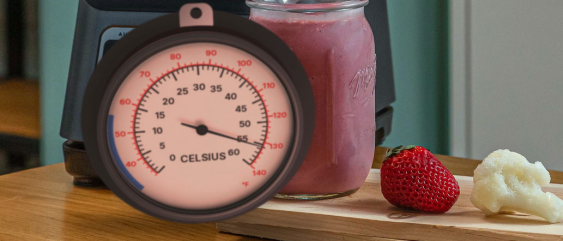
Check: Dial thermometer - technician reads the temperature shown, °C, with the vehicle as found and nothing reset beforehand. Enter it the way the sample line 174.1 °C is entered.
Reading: 55 °C
